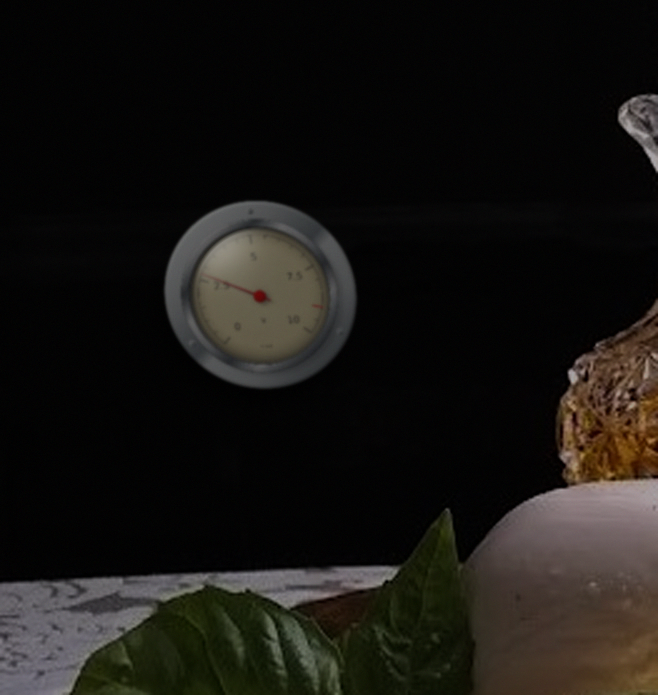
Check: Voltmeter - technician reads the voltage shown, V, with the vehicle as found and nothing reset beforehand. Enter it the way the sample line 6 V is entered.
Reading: 2.75 V
